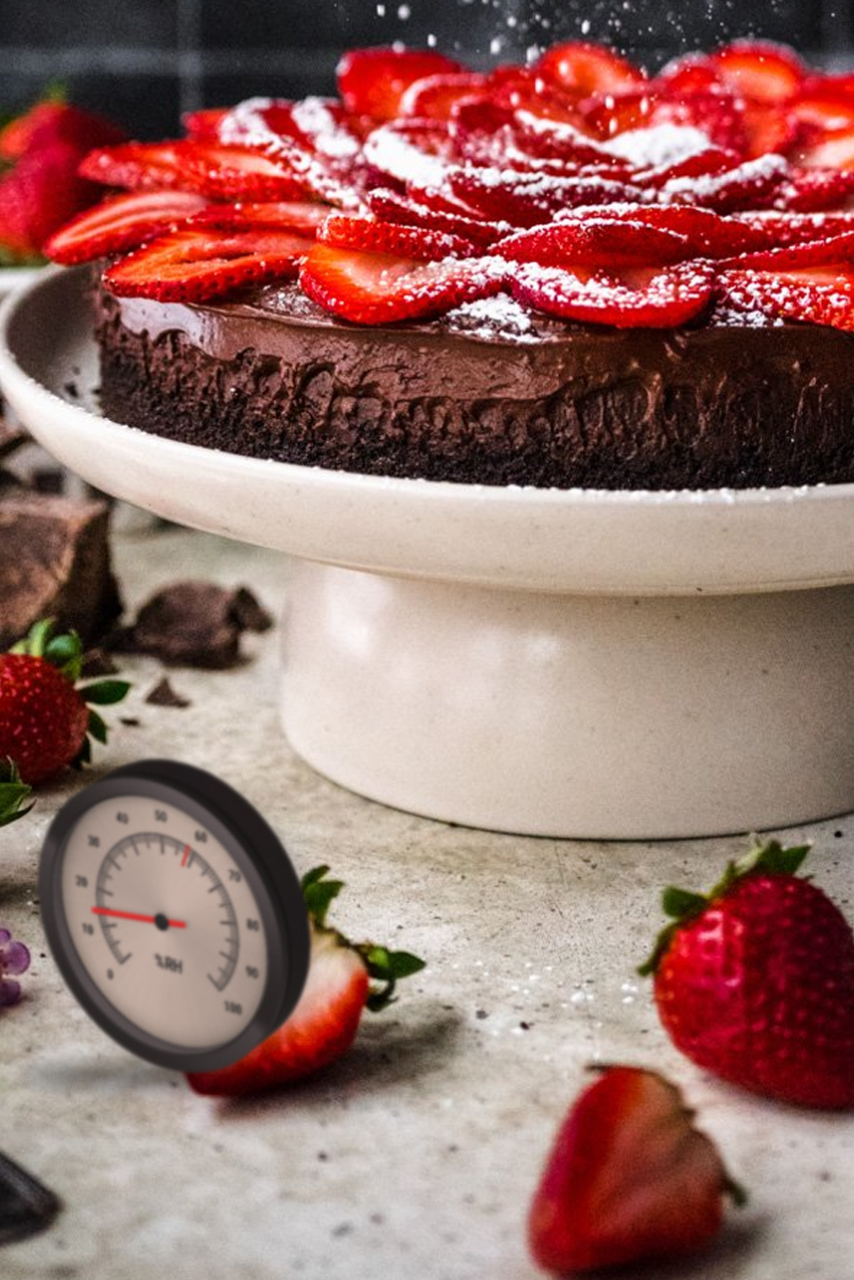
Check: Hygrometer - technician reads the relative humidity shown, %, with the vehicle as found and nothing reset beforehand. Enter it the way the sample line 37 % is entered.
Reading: 15 %
